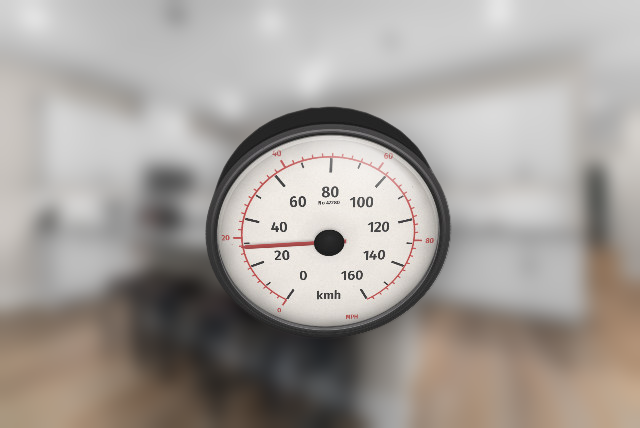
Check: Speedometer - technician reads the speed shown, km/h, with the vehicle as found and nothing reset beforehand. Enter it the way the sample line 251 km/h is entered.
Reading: 30 km/h
